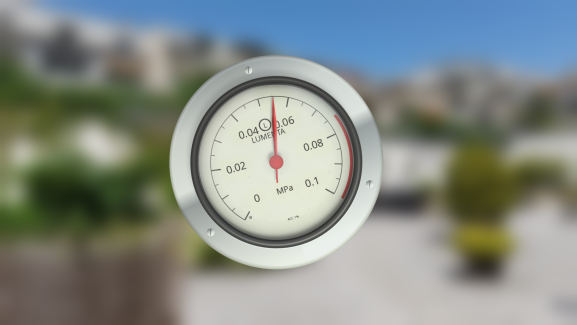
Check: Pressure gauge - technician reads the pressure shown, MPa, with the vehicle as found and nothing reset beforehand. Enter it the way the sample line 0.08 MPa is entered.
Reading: 0.055 MPa
